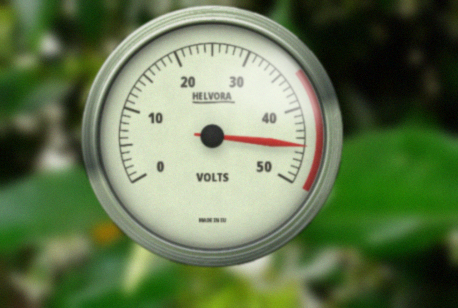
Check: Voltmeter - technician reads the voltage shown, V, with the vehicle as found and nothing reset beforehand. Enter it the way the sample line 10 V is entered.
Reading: 45 V
